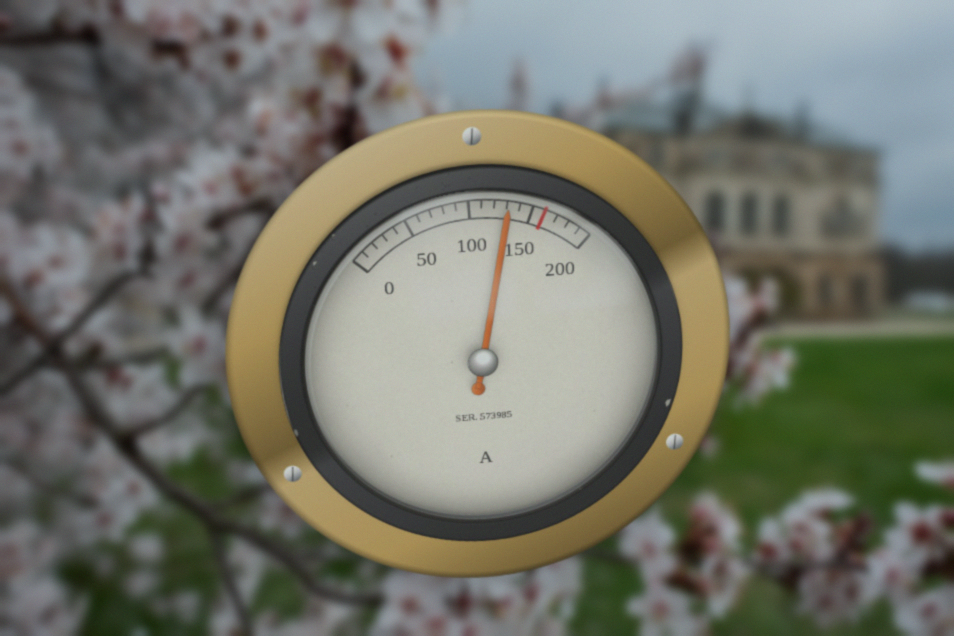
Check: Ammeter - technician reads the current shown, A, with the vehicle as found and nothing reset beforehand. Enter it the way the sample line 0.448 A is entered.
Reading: 130 A
